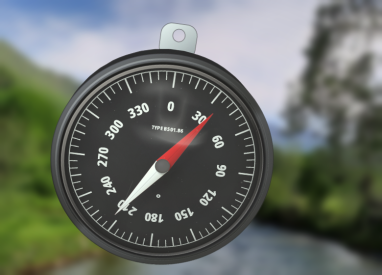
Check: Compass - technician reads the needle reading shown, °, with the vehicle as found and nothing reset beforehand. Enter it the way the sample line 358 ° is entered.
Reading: 35 °
